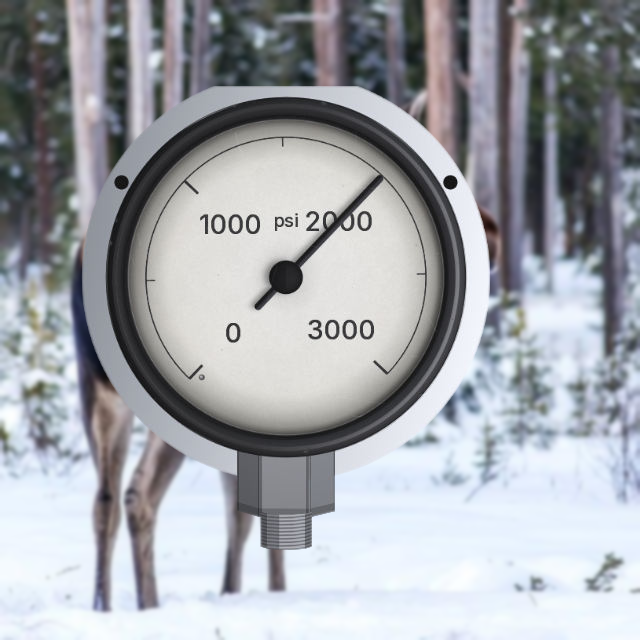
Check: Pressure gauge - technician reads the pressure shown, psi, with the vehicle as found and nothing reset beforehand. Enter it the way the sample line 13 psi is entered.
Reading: 2000 psi
